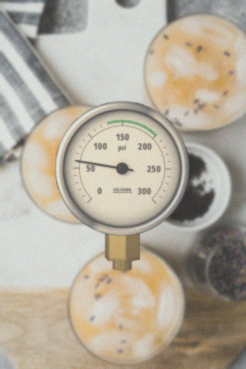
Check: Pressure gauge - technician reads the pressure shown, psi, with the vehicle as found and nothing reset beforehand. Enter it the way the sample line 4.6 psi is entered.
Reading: 60 psi
